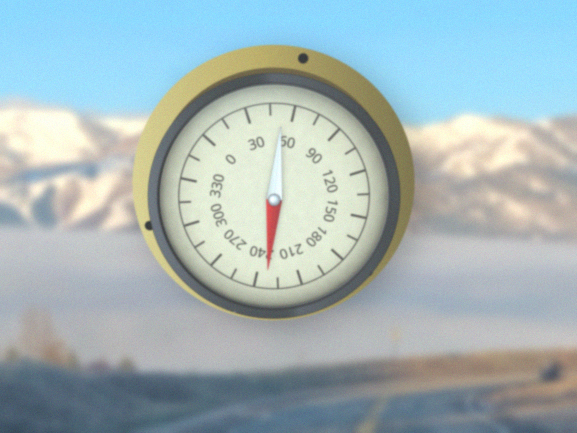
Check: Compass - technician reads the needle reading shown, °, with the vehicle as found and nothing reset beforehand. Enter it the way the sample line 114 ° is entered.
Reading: 232.5 °
